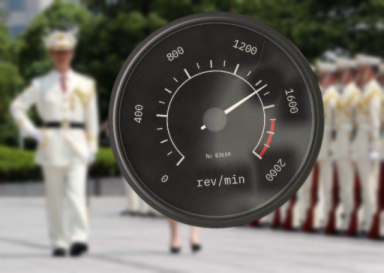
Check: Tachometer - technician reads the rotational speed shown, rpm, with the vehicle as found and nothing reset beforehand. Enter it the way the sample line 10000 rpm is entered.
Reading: 1450 rpm
